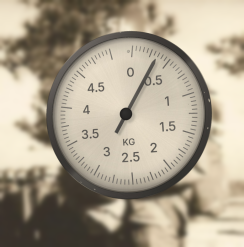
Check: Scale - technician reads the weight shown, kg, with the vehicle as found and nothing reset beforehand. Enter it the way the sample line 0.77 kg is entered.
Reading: 0.35 kg
